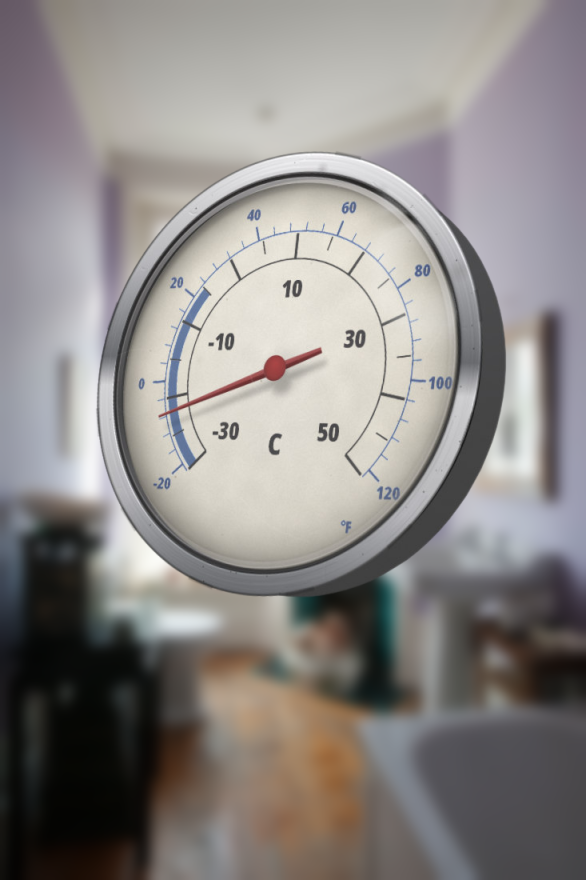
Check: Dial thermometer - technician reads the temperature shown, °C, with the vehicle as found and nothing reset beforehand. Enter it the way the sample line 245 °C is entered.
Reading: -22.5 °C
